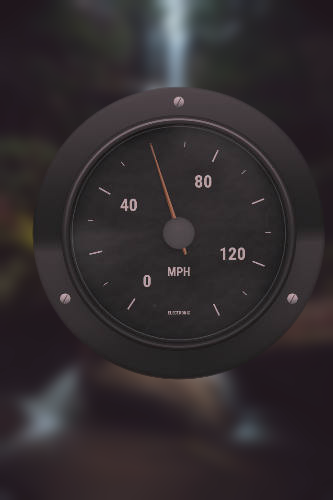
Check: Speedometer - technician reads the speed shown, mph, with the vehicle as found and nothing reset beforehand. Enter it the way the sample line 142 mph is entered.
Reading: 60 mph
